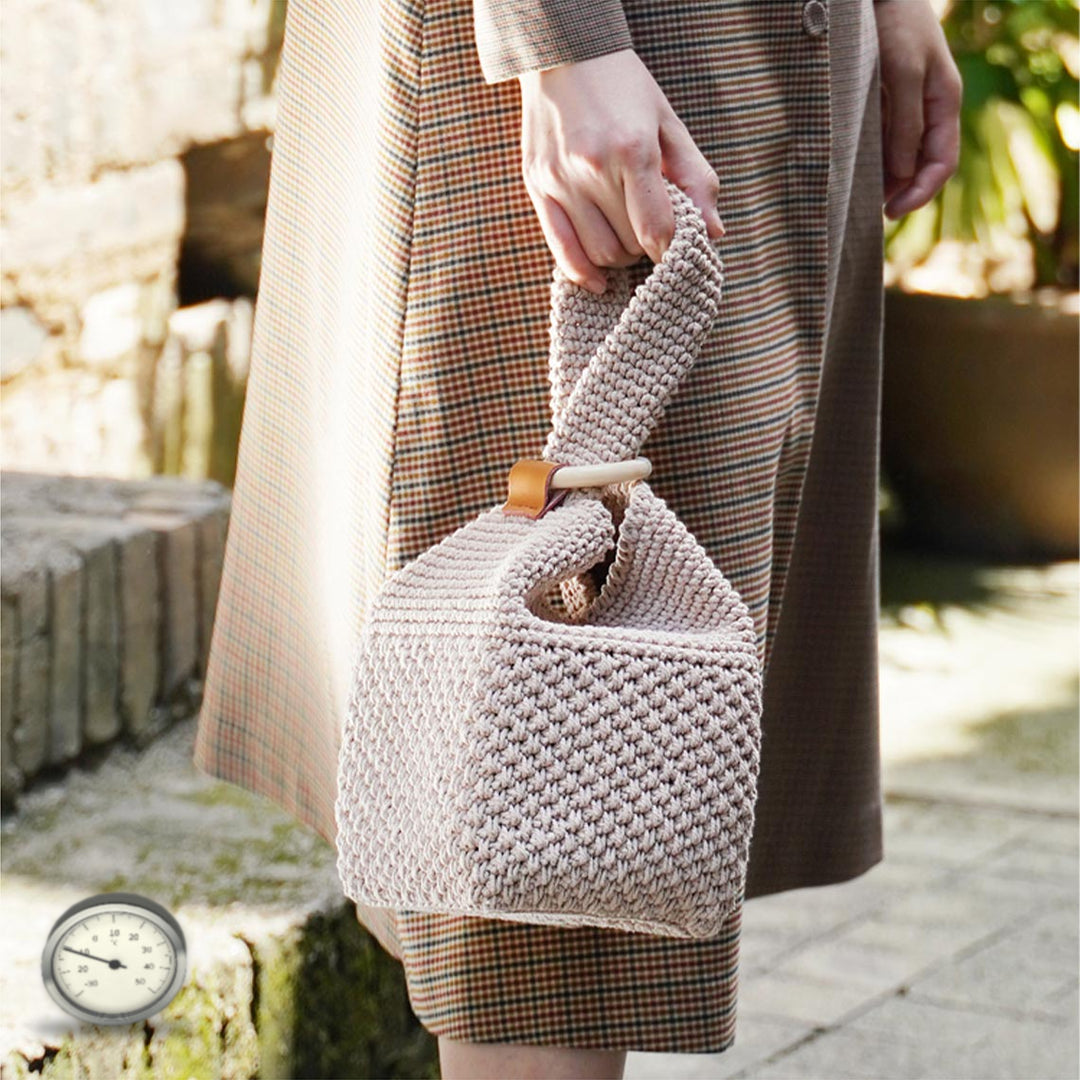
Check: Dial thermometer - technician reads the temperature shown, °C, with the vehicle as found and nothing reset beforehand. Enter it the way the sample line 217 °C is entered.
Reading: -10 °C
